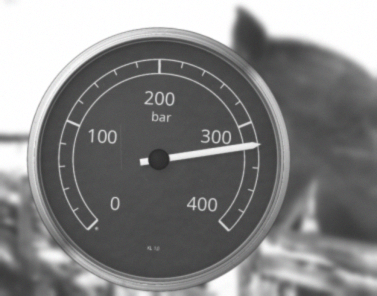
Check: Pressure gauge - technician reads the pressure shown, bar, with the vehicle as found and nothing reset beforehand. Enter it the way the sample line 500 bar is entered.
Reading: 320 bar
